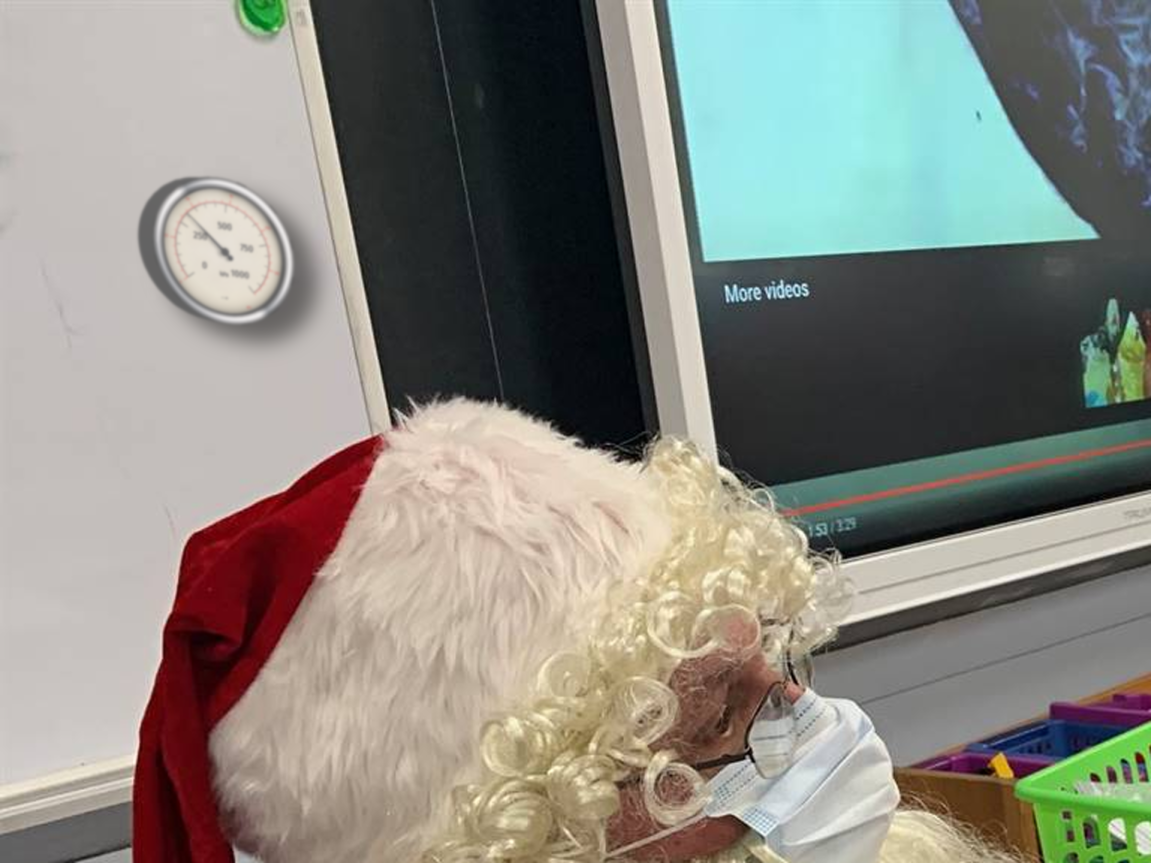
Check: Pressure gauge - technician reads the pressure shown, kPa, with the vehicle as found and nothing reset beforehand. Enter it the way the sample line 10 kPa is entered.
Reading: 300 kPa
